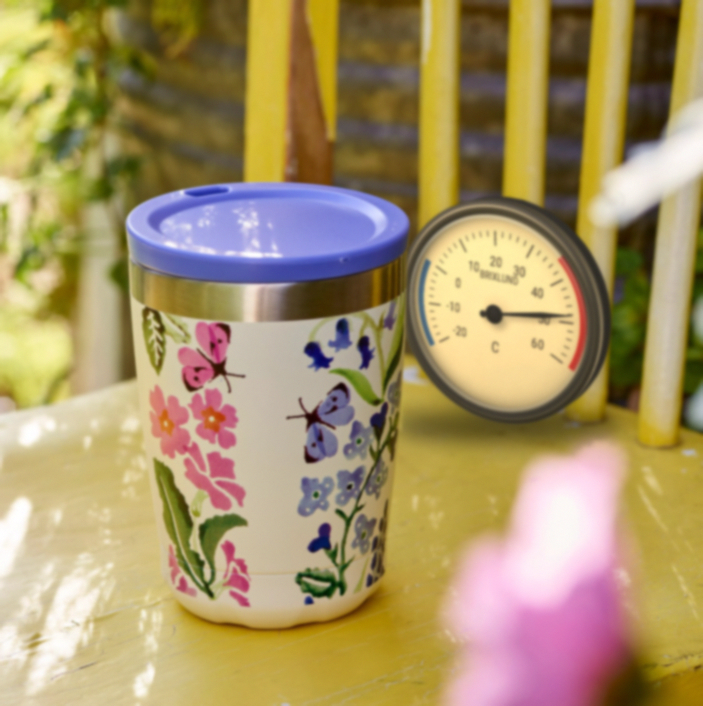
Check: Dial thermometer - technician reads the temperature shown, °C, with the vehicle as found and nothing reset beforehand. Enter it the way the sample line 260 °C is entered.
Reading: 48 °C
